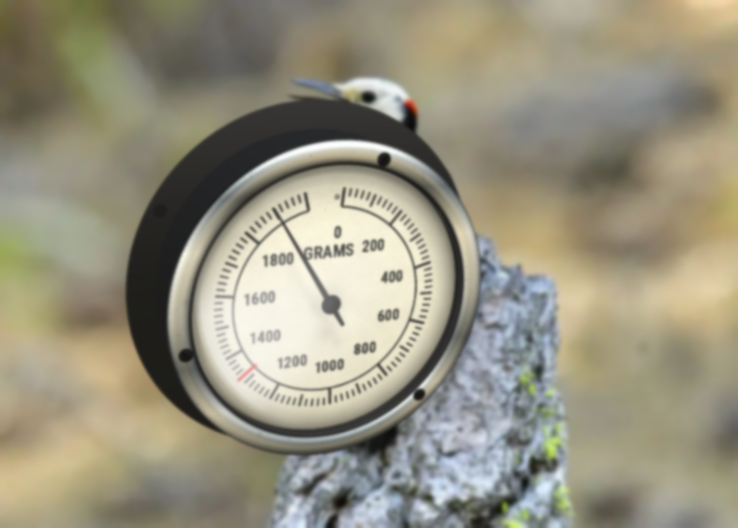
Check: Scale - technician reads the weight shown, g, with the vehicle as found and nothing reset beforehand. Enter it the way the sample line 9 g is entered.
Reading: 1900 g
